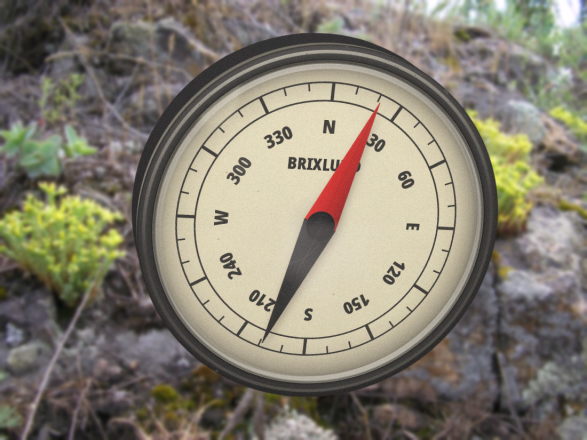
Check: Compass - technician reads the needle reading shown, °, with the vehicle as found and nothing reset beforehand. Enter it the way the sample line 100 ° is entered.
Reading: 20 °
